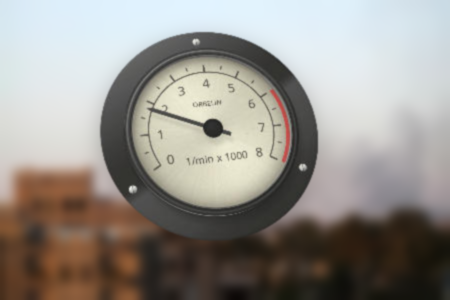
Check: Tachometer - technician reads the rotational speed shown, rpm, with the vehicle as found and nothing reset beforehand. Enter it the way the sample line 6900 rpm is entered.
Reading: 1750 rpm
